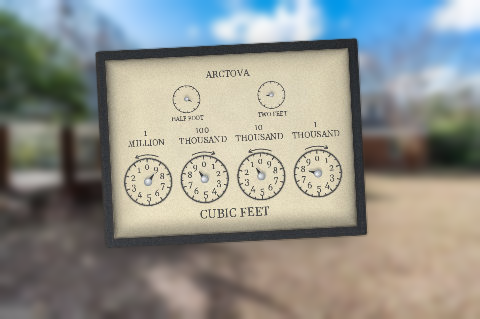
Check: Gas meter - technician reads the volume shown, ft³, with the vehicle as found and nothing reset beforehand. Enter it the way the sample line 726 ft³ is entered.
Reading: 890800 ft³
